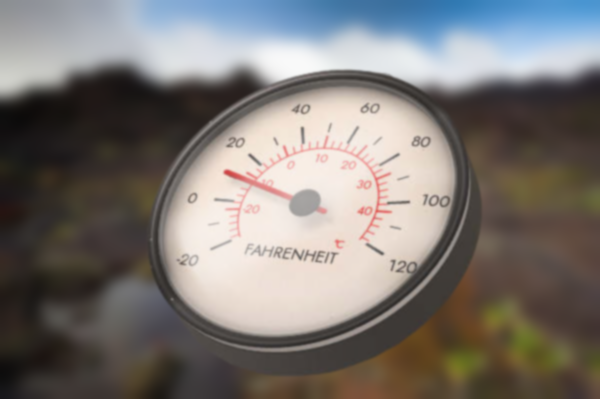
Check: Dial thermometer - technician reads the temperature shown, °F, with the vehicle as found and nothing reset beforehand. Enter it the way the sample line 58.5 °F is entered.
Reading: 10 °F
